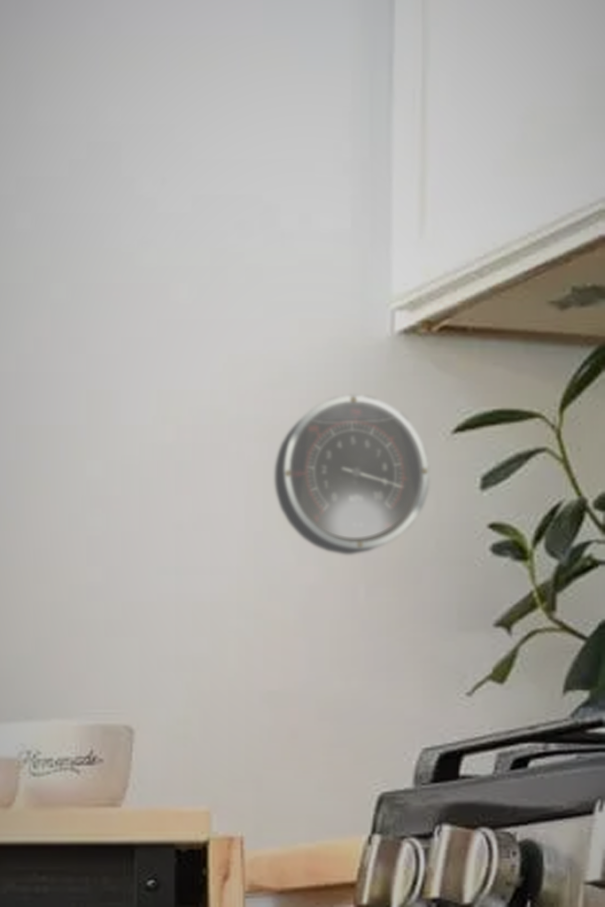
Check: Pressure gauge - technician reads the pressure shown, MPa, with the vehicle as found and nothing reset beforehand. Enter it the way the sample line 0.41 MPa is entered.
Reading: 9 MPa
